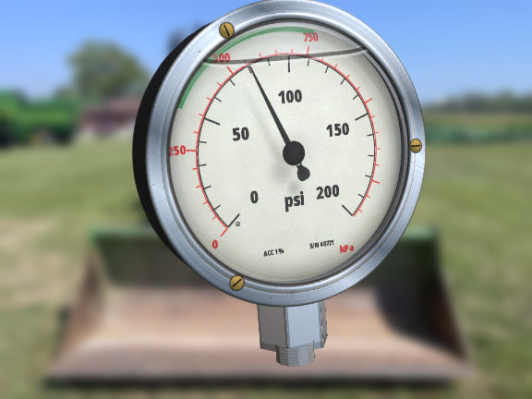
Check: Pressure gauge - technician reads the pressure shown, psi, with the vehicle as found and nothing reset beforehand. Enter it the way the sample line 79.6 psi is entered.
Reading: 80 psi
